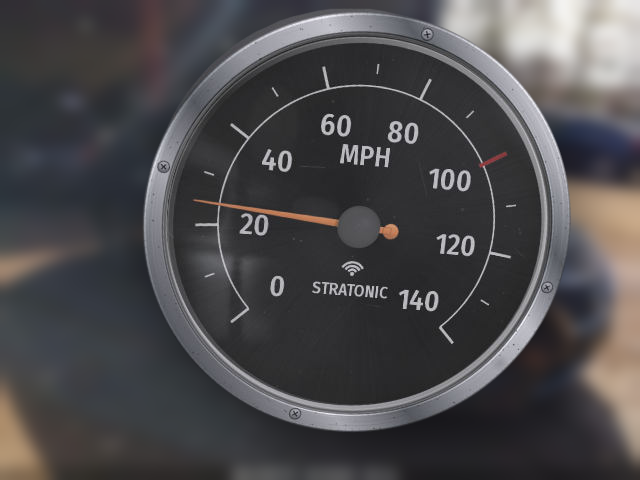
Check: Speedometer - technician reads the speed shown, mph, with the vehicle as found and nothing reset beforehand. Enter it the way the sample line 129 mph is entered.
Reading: 25 mph
